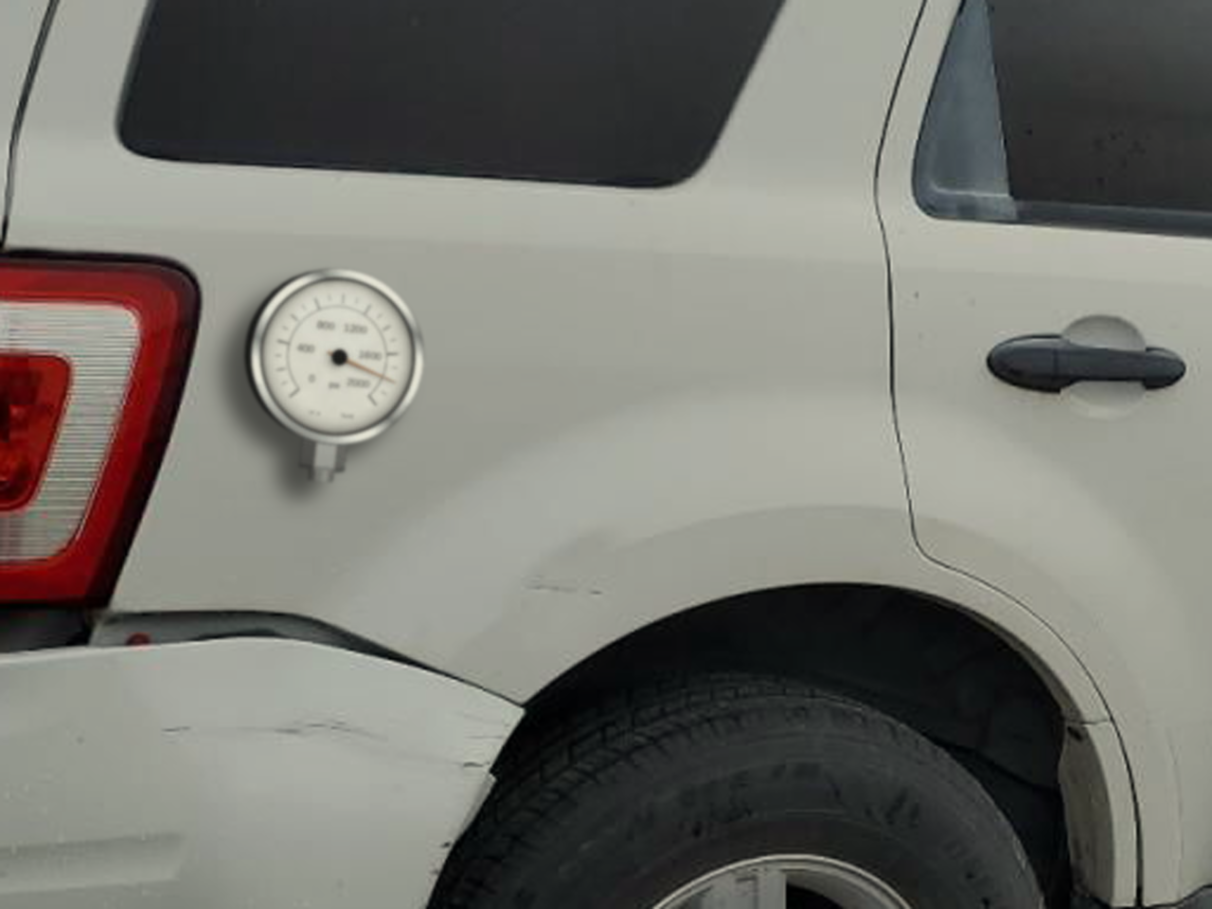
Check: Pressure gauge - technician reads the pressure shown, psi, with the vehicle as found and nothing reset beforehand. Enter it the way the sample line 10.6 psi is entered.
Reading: 1800 psi
